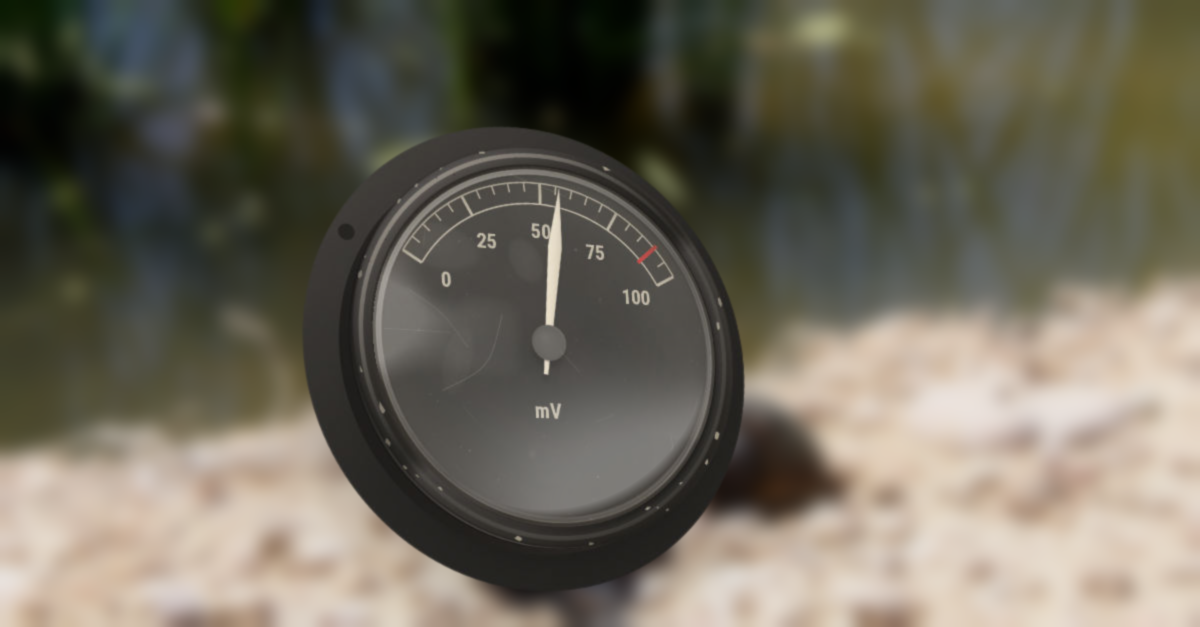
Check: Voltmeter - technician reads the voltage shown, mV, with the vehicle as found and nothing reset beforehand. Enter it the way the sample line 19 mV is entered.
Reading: 55 mV
